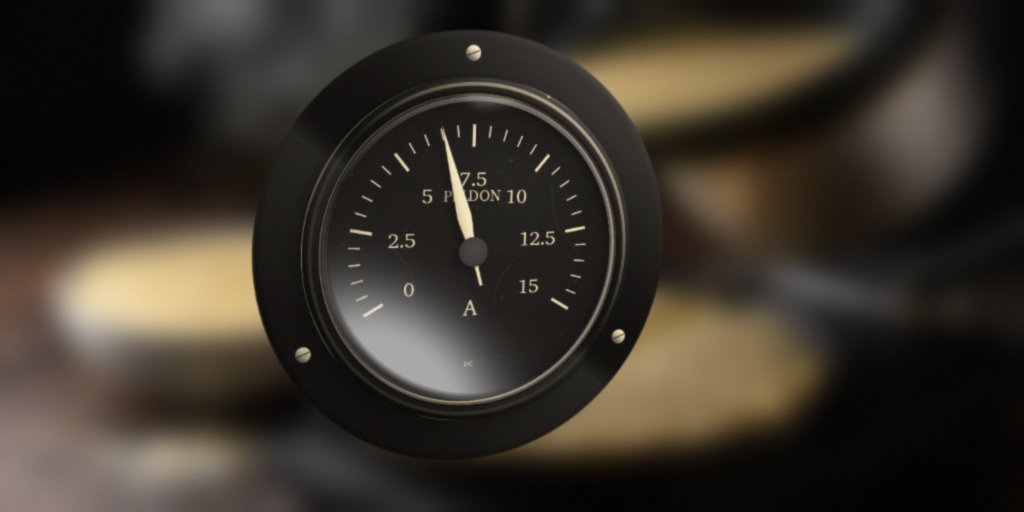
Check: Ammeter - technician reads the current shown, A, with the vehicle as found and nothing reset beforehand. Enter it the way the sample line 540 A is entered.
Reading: 6.5 A
